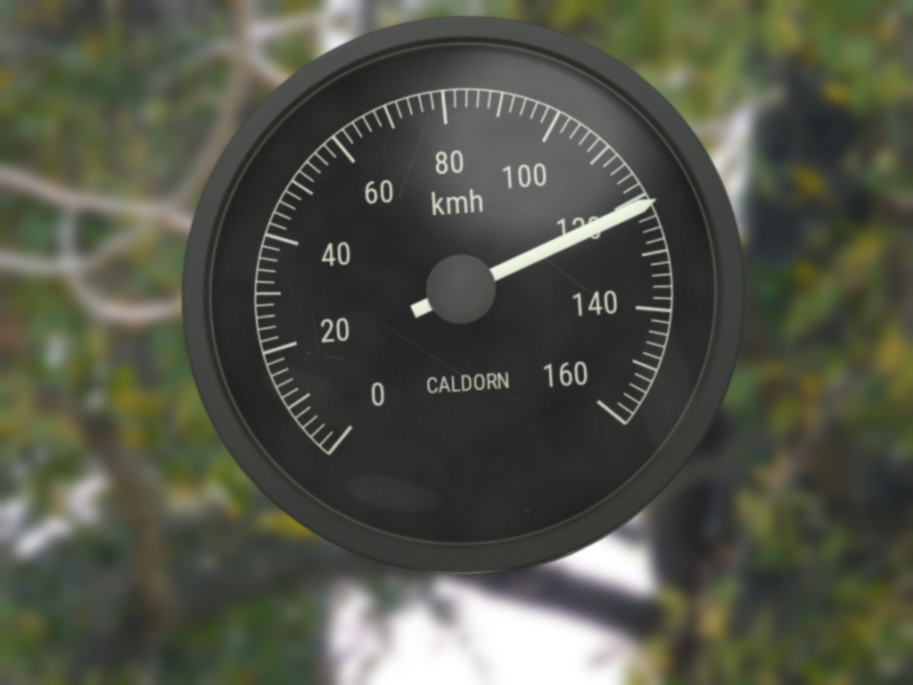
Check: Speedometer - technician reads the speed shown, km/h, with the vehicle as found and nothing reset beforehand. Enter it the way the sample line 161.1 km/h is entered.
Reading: 122 km/h
